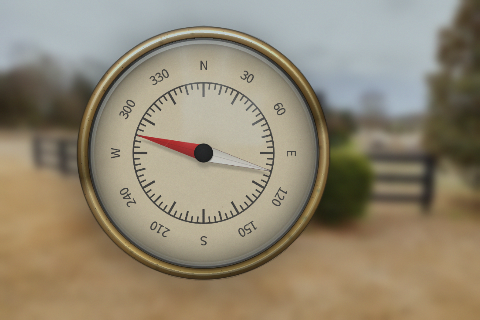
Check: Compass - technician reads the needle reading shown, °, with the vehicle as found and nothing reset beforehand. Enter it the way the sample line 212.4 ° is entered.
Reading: 285 °
